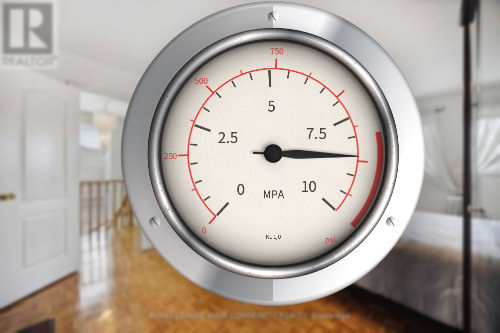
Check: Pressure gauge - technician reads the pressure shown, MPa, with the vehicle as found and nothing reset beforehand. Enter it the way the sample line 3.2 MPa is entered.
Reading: 8.5 MPa
